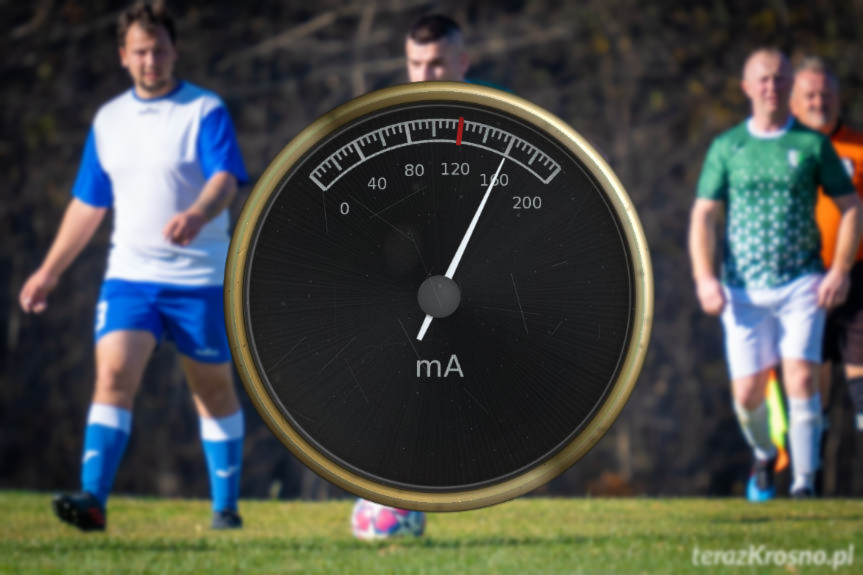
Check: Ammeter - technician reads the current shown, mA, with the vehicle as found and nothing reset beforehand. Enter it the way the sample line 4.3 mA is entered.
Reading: 160 mA
